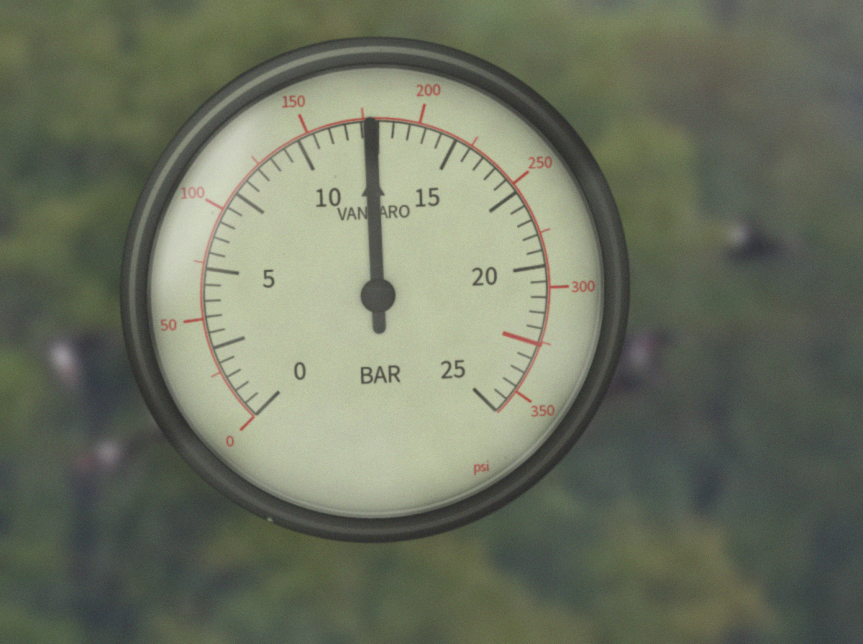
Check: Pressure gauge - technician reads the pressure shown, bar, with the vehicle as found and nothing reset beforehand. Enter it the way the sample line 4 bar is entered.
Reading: 12.25 bar
